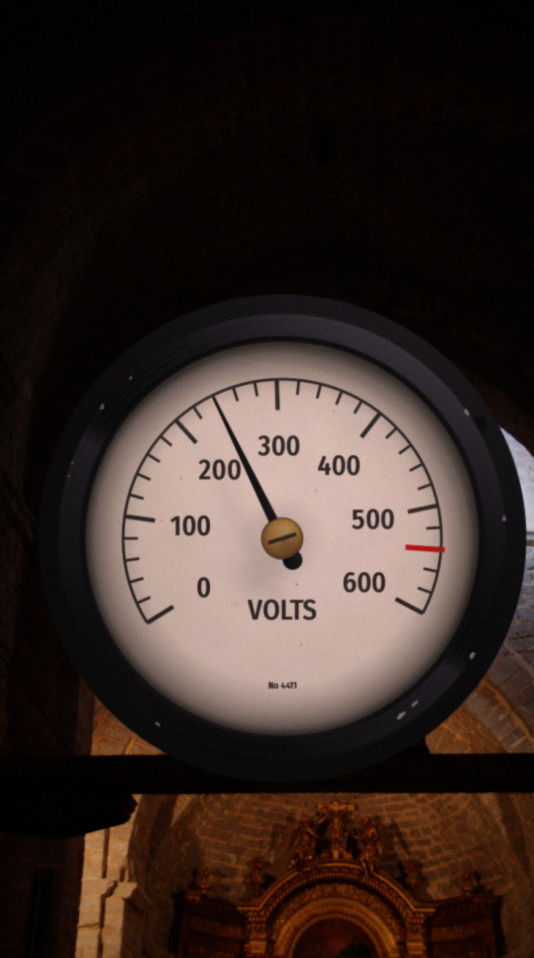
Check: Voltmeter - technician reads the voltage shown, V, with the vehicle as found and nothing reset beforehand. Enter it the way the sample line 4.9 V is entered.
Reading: 240 V
